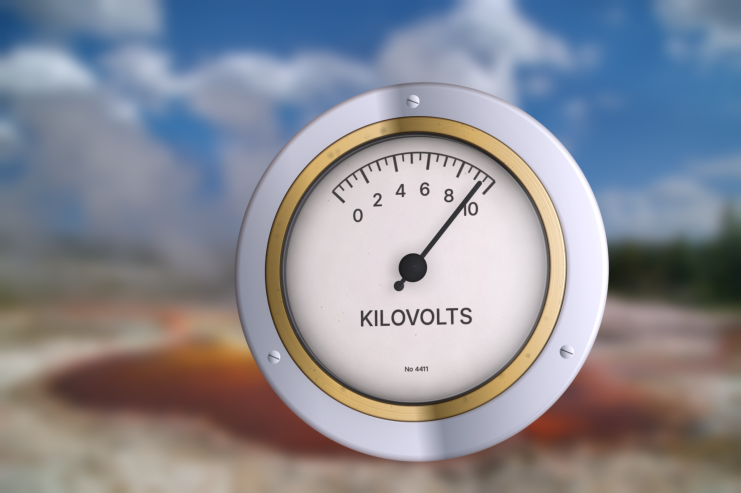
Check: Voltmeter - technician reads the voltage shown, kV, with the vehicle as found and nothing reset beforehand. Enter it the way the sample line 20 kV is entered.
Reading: 9.5 kV
